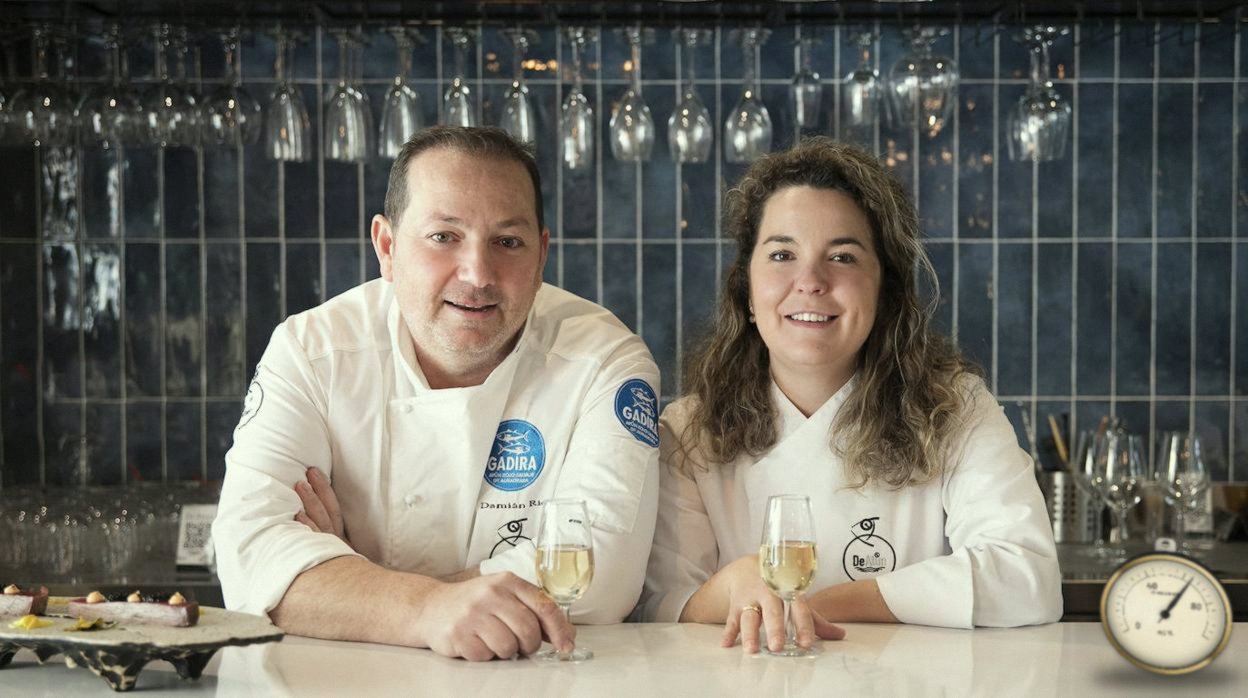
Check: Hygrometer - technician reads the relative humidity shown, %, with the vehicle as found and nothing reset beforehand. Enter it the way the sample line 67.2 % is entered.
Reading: 64 %
